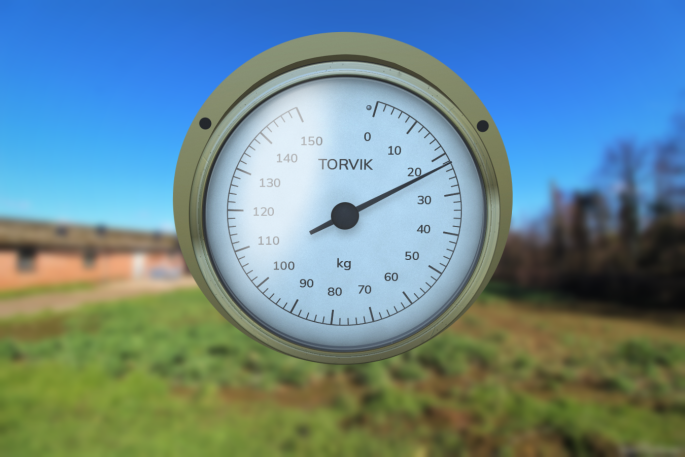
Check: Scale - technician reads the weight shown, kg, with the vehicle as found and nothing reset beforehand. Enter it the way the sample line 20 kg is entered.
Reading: 22 kg
